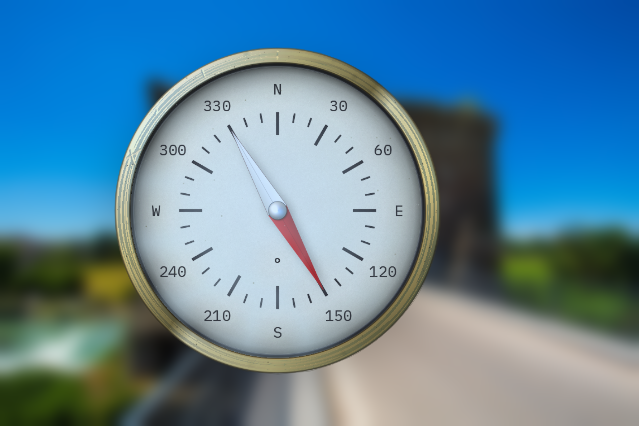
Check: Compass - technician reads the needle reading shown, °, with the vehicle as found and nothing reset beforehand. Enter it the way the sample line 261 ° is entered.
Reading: 150 °
